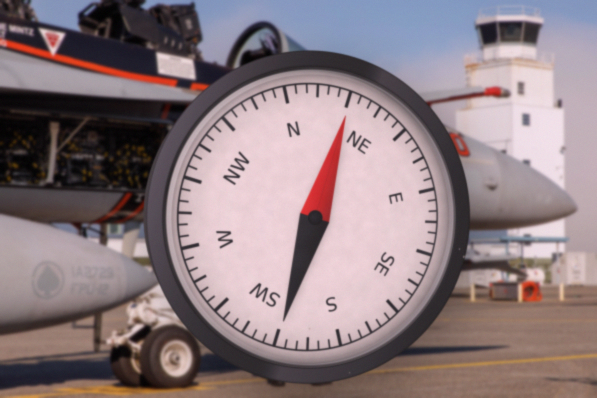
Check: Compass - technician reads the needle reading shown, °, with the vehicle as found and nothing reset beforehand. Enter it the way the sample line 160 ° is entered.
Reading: 30 °
